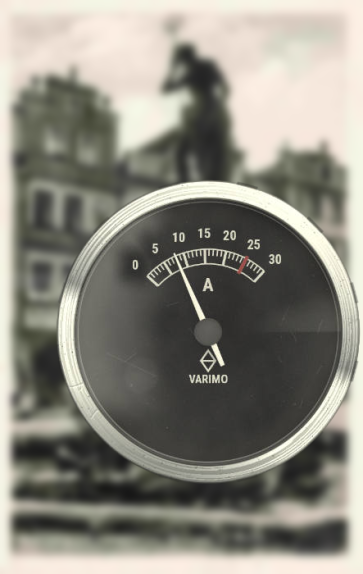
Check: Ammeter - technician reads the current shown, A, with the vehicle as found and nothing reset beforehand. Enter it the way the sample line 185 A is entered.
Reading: 8 A
